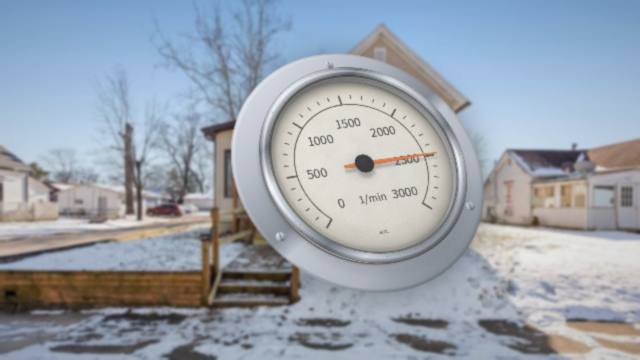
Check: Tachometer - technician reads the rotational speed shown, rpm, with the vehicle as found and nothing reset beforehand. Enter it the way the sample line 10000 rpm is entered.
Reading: 2500 rpm
